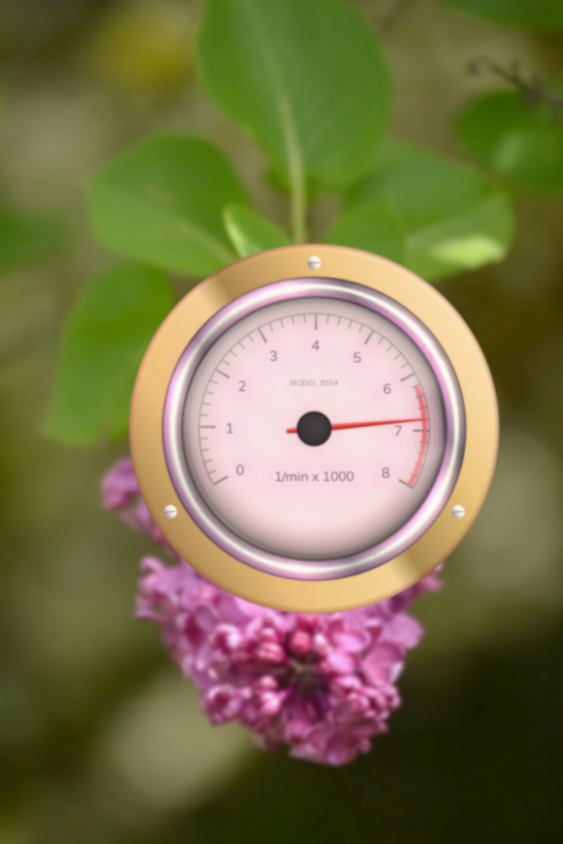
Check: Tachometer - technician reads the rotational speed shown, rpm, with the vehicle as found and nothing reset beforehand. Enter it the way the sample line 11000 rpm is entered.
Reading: 6800 rpm
